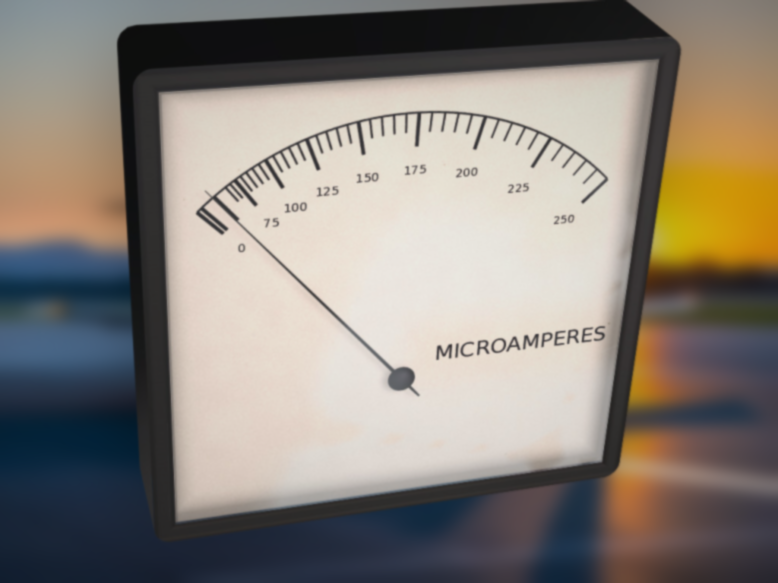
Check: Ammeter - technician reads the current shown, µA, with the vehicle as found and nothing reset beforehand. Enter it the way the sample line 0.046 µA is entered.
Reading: 50 µA
